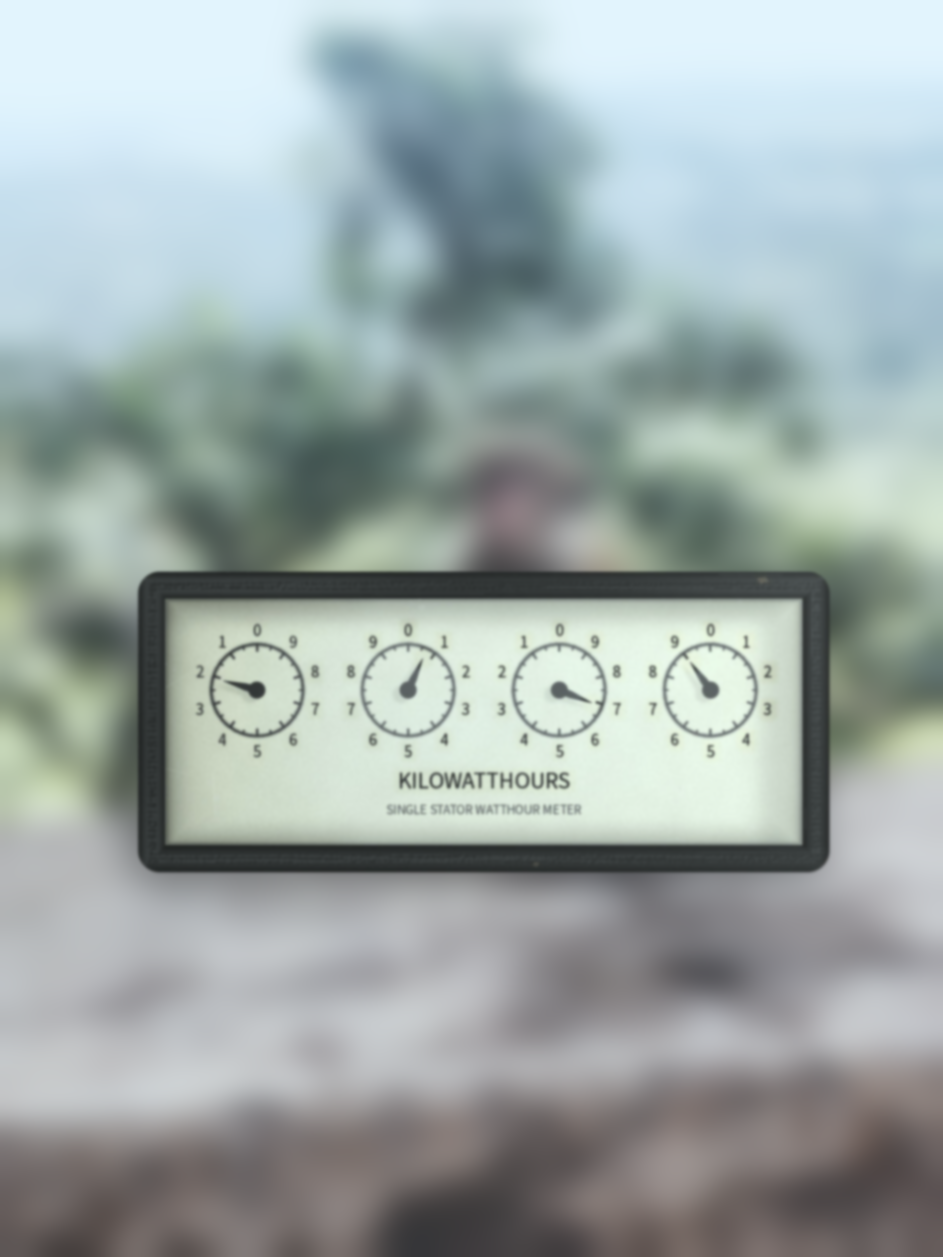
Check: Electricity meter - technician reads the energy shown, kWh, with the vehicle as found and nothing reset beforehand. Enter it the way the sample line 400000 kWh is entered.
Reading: 2069 kWh
